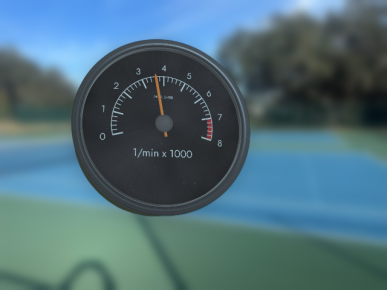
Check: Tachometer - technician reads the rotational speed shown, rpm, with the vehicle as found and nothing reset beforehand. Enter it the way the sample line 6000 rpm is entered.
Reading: 3600 rpm
